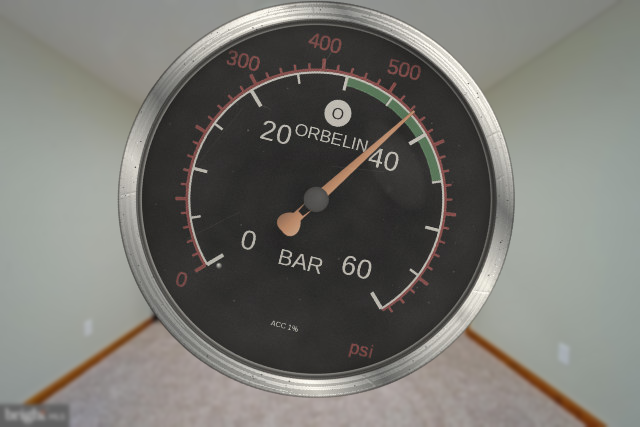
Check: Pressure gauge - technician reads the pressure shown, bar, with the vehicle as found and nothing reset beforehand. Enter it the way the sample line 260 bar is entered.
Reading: 37.5 bar
